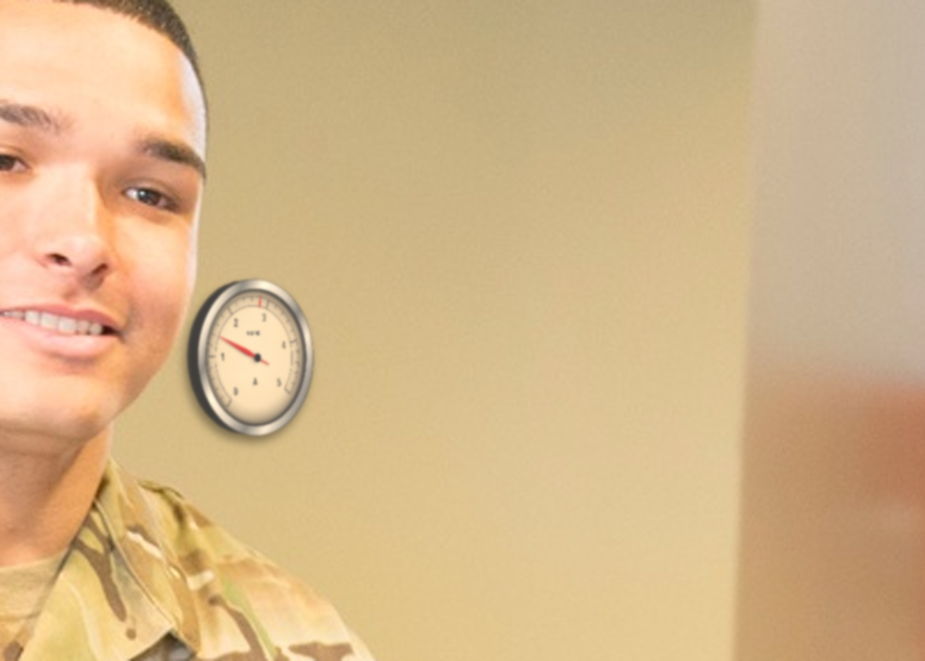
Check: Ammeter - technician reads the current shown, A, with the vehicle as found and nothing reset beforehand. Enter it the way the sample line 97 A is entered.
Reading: 1.4 A
